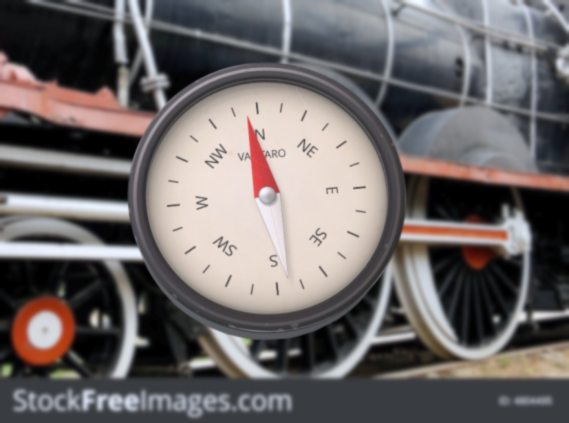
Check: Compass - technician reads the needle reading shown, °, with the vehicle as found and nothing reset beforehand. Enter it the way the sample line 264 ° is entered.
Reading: 352.5 °
